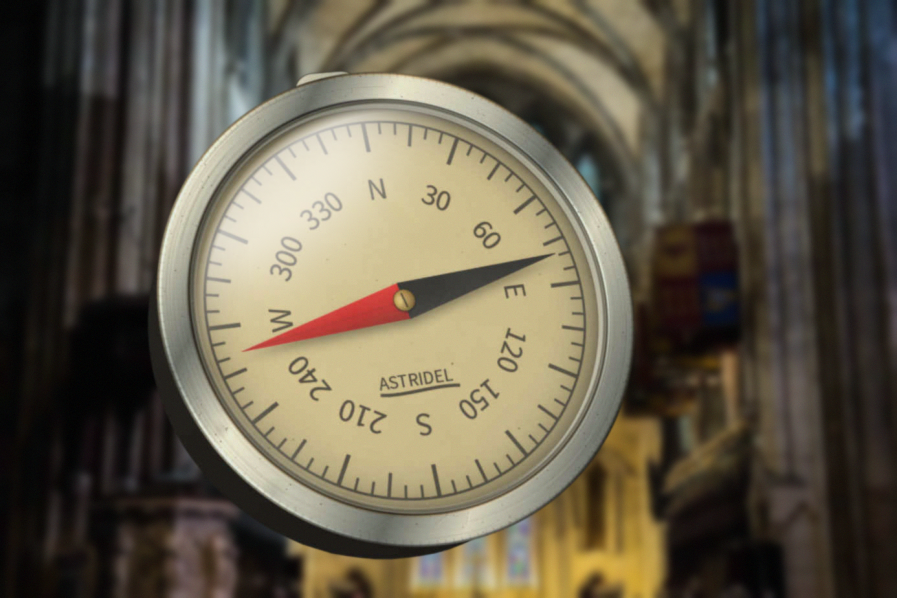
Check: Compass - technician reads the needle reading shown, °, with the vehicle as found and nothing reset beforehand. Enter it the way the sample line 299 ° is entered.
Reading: 260 °
